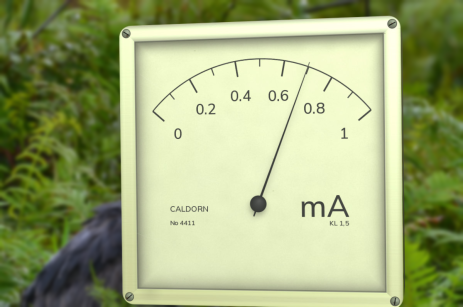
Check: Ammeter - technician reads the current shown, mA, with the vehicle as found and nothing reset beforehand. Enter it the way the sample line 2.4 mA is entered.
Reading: 0.7 mA
